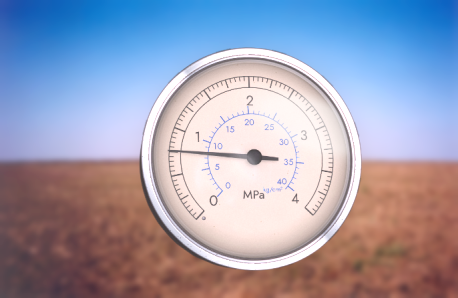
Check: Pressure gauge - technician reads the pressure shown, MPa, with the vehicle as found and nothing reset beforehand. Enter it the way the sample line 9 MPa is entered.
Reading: 0.75 MPa
